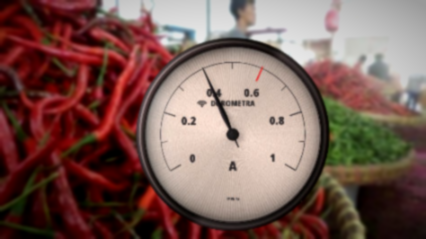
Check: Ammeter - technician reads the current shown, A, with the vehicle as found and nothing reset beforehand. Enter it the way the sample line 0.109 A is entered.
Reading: 0.4 A
